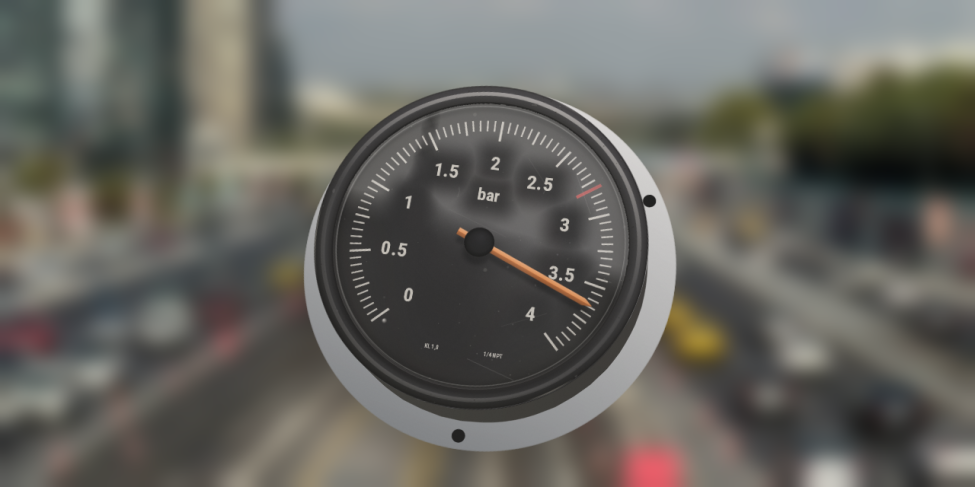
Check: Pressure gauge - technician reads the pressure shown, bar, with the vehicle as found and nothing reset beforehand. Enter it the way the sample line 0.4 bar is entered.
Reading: 3.65 bar
